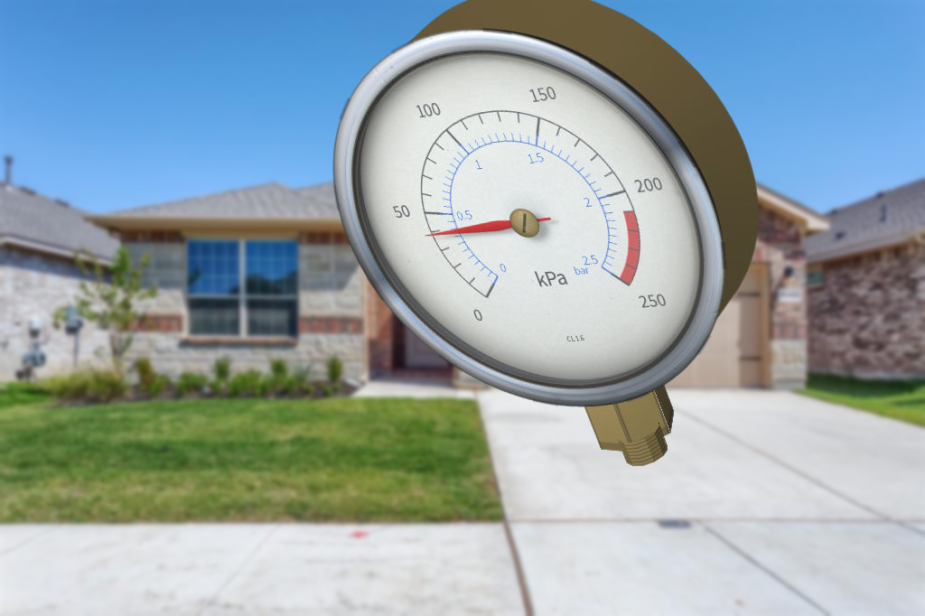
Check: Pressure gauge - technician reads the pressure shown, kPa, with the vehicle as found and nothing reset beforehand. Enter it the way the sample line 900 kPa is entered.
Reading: 40 kPa
